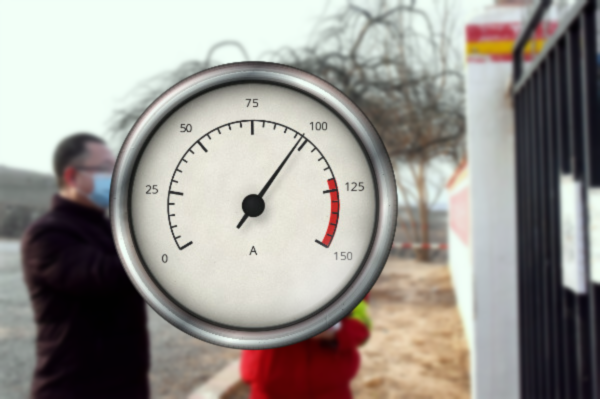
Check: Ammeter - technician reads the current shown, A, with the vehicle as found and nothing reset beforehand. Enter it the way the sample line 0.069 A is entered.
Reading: 97.5 A
